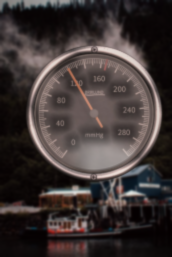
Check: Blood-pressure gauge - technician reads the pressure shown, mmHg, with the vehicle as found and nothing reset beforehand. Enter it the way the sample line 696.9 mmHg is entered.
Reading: 120 mmHg
